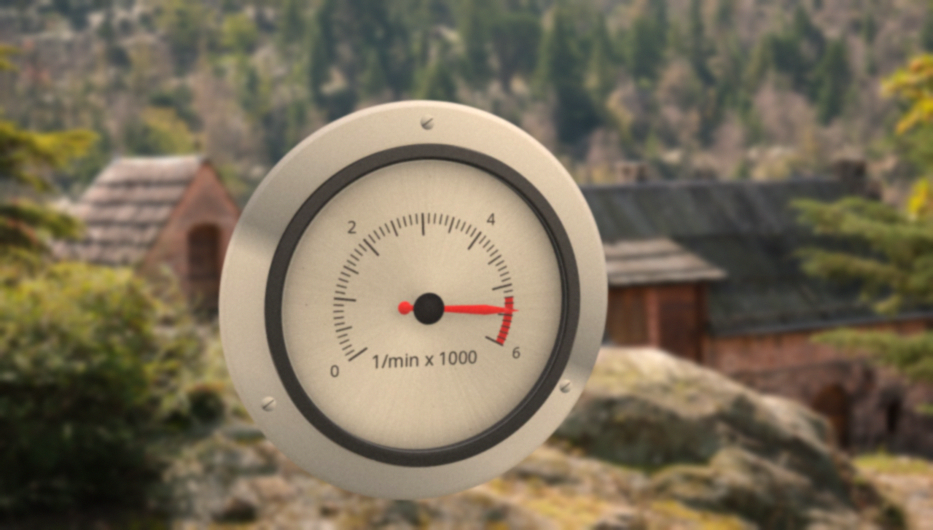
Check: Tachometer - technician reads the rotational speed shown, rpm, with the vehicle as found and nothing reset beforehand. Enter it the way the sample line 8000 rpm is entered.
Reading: 5400 rpm
